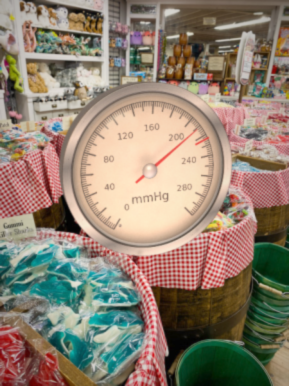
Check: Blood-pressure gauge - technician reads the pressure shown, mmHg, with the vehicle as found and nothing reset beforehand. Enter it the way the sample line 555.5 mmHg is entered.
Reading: 210 mmHg
